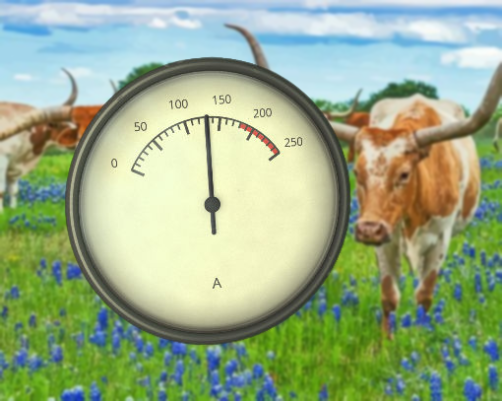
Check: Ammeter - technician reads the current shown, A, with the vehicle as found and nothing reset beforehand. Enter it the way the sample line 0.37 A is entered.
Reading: 130 A
